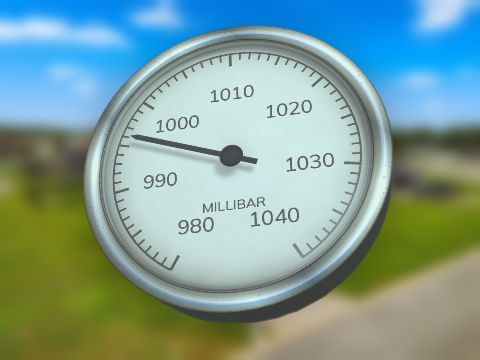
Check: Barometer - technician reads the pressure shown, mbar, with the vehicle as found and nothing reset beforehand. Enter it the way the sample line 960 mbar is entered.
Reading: 996 mbar
